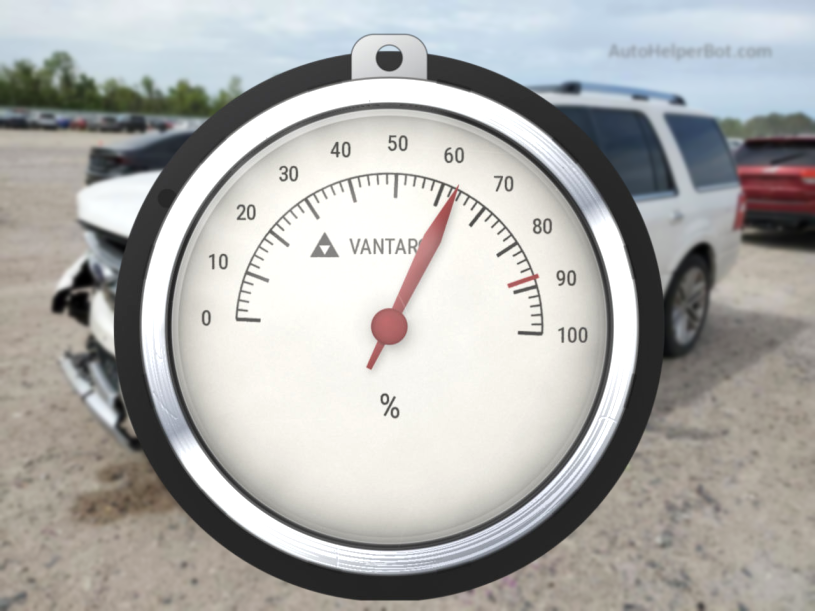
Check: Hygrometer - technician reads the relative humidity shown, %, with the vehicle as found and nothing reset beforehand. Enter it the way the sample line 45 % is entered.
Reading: 63 %
